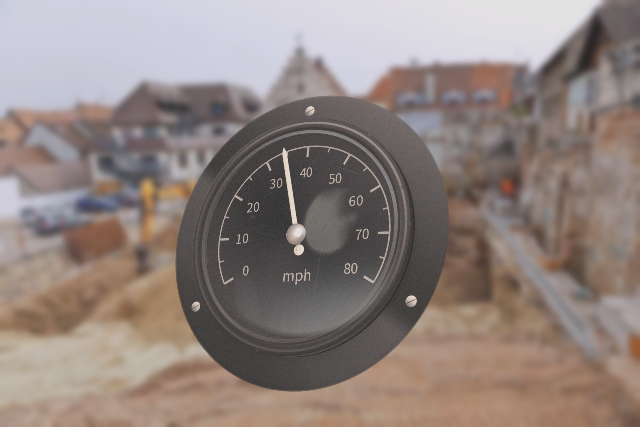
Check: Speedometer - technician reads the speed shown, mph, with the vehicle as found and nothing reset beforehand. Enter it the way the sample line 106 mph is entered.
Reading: 35 mph
